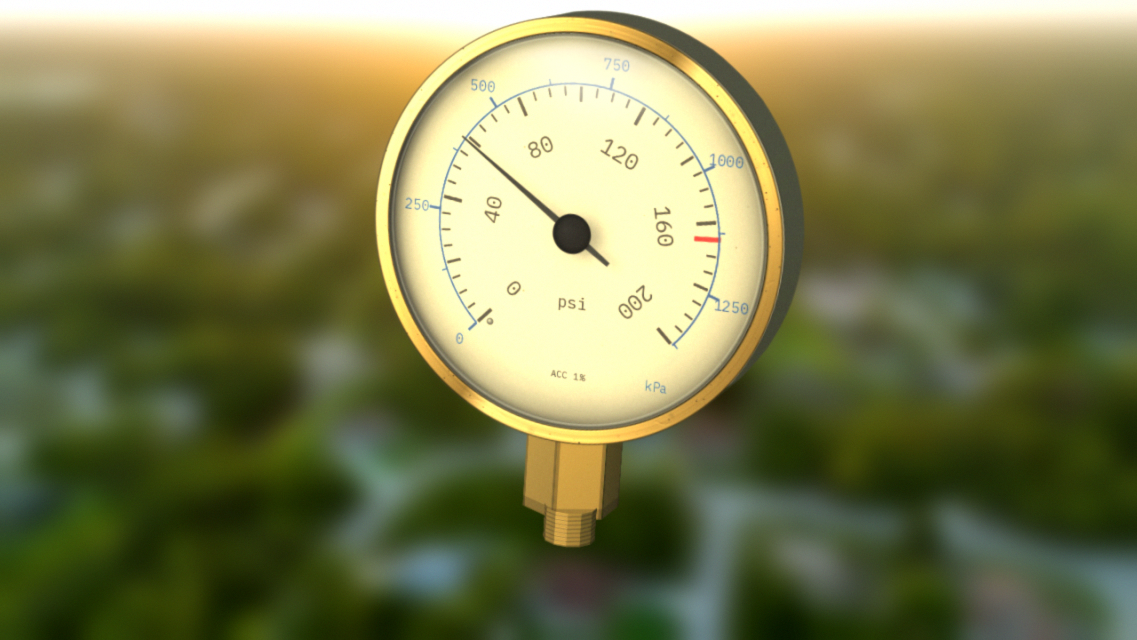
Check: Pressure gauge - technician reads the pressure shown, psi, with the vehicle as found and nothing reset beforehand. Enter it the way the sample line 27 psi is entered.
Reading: 60 psi
